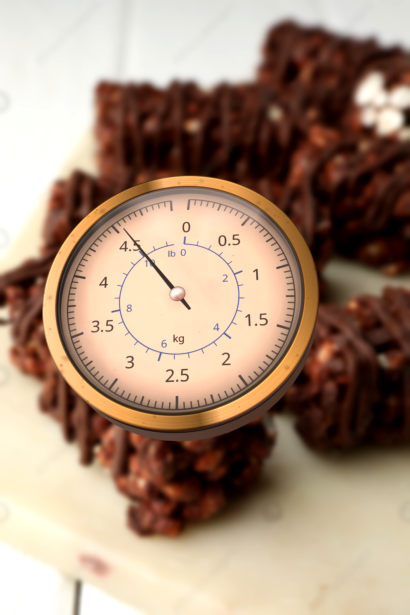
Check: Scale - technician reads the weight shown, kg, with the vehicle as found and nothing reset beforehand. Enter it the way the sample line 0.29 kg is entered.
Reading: 4.55 kg
